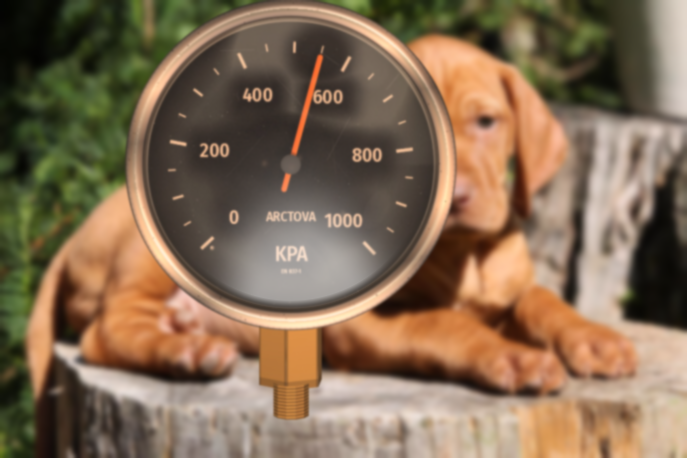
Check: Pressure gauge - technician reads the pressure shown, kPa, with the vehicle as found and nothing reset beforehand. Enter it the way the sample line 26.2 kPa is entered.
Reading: 550 kPa
